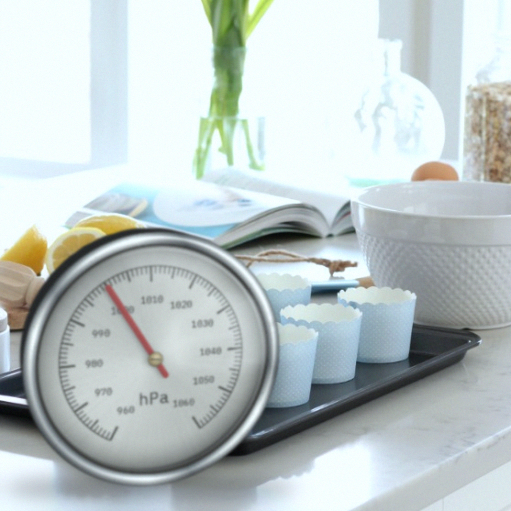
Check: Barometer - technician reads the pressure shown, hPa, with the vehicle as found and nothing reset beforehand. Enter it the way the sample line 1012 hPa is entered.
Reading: 1000 hPa
